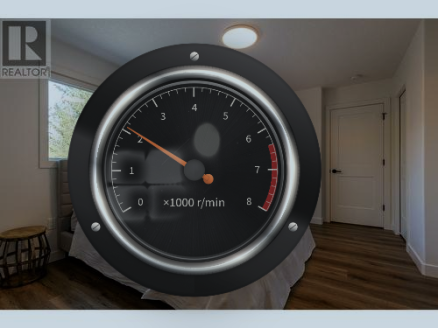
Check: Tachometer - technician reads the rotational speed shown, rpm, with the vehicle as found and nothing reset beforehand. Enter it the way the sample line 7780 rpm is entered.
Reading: 2100 rpm
